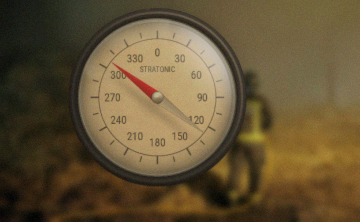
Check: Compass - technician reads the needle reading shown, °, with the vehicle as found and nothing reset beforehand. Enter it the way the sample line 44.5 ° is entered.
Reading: 307.5 °
